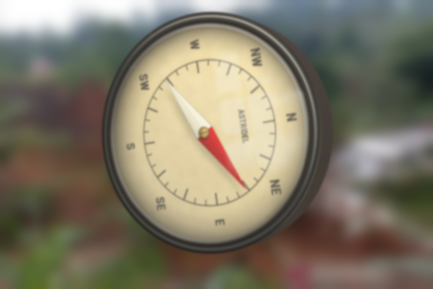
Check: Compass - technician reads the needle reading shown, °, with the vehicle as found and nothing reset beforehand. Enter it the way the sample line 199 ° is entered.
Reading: 60 °
